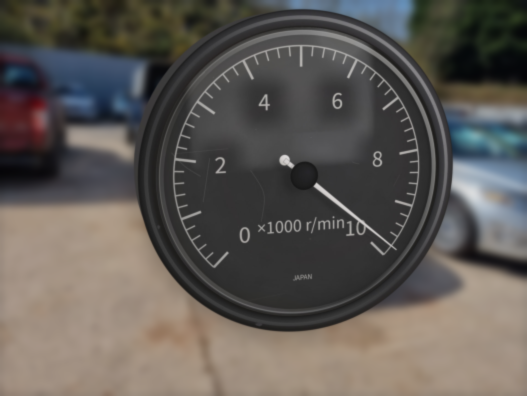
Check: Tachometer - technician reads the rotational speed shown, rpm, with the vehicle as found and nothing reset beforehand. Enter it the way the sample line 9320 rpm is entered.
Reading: 9800 rpm
